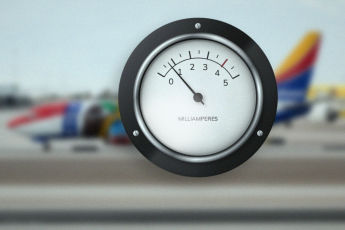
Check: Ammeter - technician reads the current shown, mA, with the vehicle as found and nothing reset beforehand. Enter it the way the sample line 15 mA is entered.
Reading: 0.75 mA
